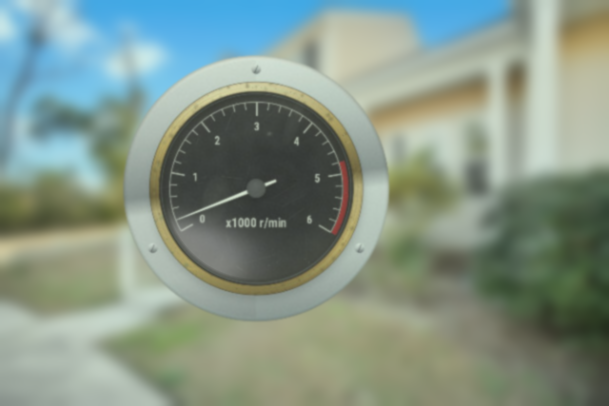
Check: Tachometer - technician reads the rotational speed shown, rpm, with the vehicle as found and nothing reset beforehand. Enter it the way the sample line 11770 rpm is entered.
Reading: 200 rpm
